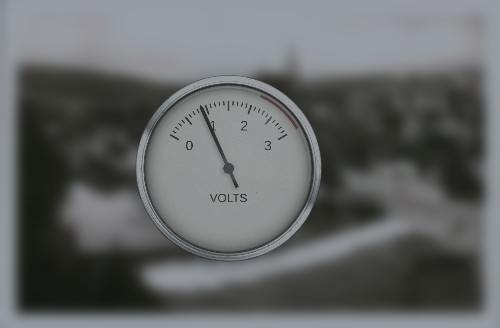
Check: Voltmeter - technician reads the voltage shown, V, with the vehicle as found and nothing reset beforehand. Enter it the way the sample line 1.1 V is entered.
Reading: 0.9 V
